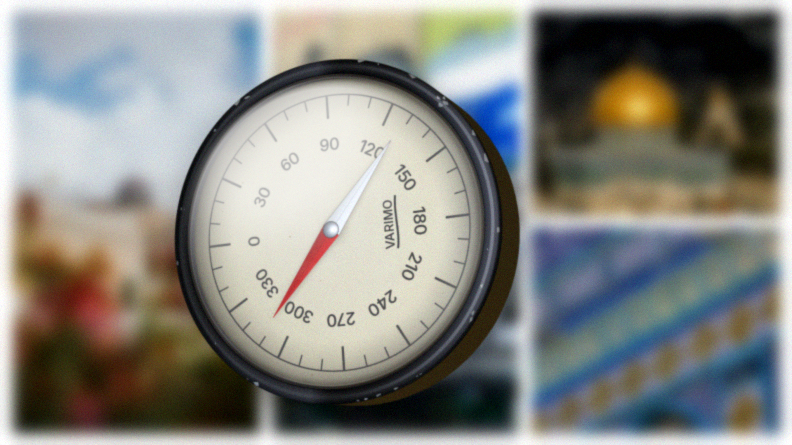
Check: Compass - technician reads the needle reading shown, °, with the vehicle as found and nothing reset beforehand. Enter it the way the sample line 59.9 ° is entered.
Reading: 310 °
